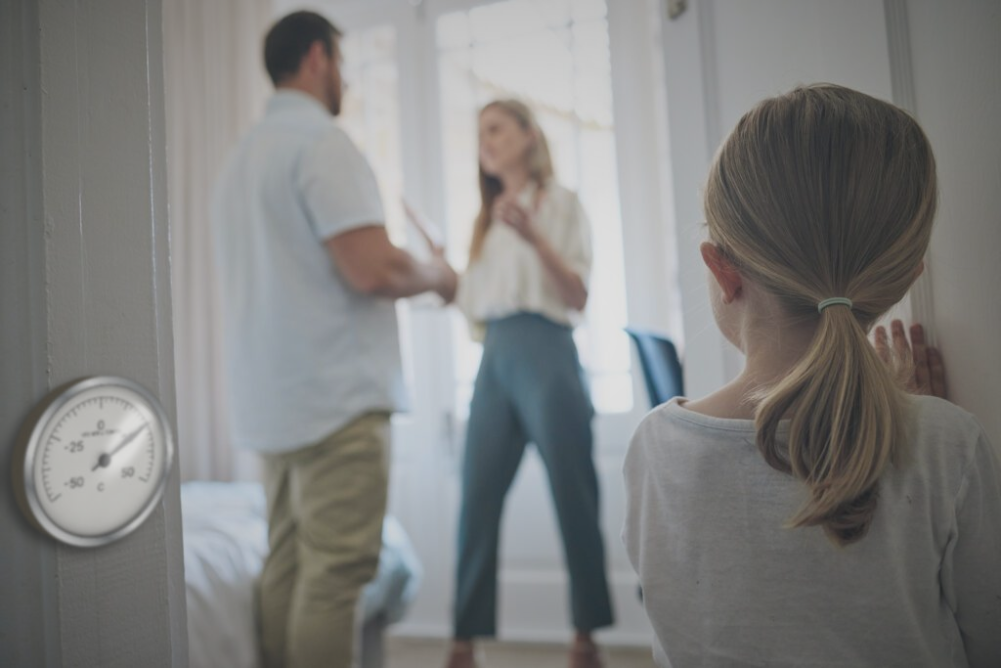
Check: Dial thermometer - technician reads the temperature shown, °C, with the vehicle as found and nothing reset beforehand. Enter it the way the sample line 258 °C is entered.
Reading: 25 °C
